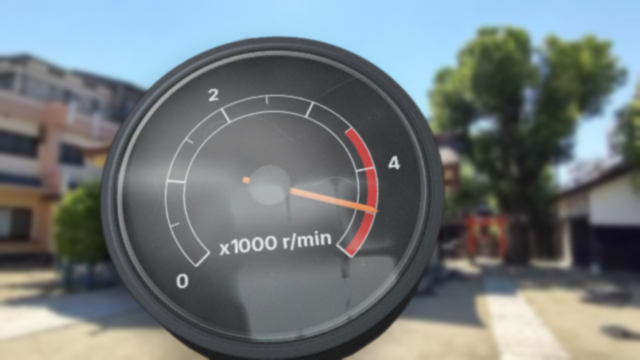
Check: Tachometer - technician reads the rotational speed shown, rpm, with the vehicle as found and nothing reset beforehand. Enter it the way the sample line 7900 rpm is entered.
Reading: 4500 rpm
